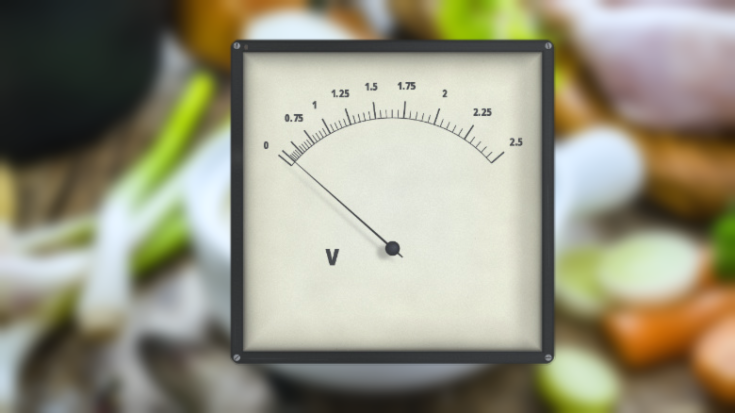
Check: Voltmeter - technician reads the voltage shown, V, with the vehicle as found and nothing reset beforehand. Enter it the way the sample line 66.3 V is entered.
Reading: 0.25 V
